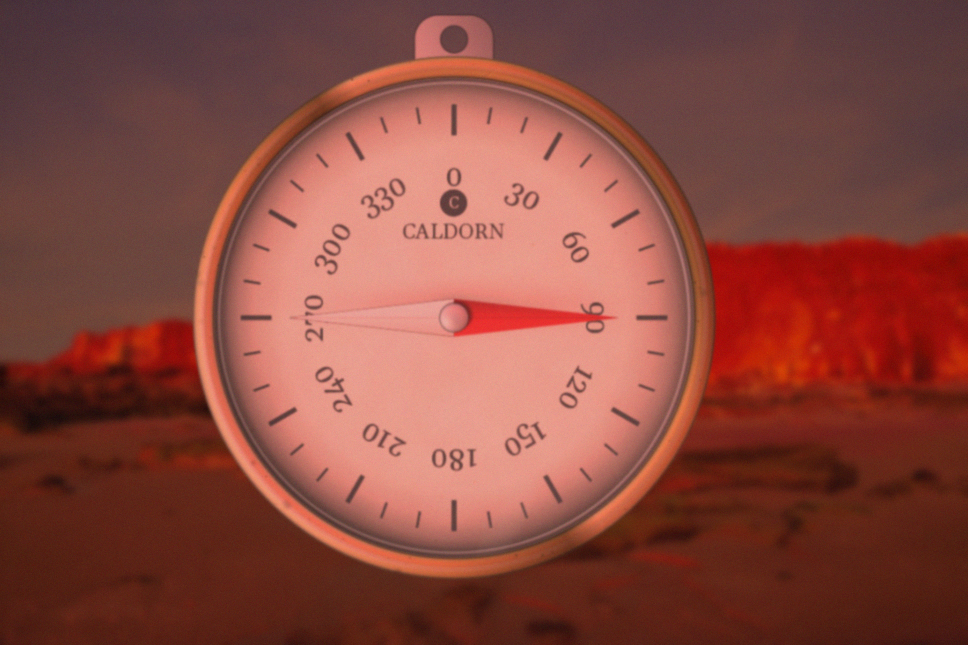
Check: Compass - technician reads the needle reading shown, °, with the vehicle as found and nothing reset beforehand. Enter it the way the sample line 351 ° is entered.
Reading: 90 °
